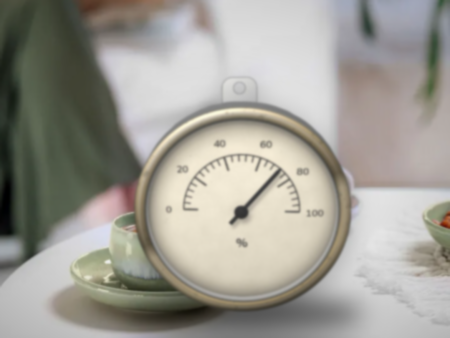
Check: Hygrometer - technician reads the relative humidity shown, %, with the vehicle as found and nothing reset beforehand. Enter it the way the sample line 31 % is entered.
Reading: 72 %
